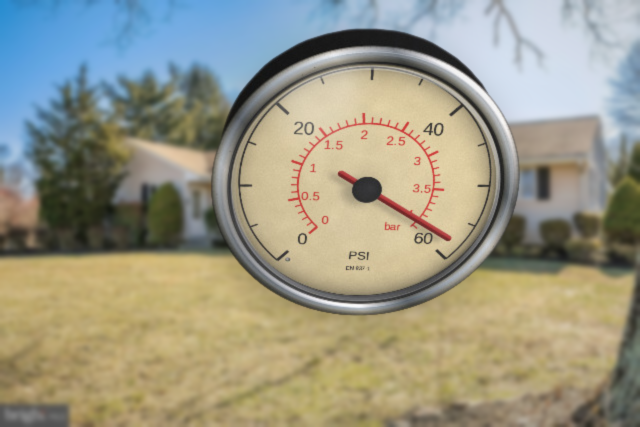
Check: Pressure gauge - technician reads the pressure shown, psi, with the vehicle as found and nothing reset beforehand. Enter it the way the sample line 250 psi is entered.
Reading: 57.5 psi
